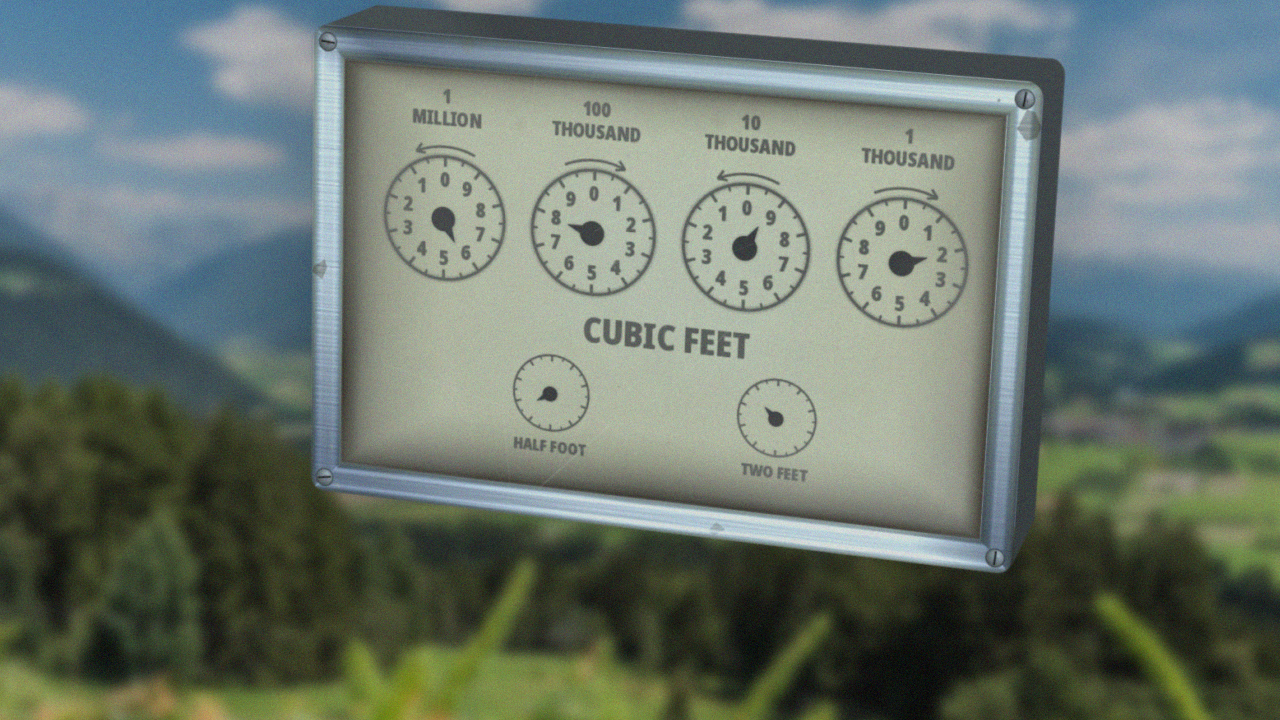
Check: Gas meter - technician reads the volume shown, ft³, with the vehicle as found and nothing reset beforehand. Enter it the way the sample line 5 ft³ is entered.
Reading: 579200 ft³
